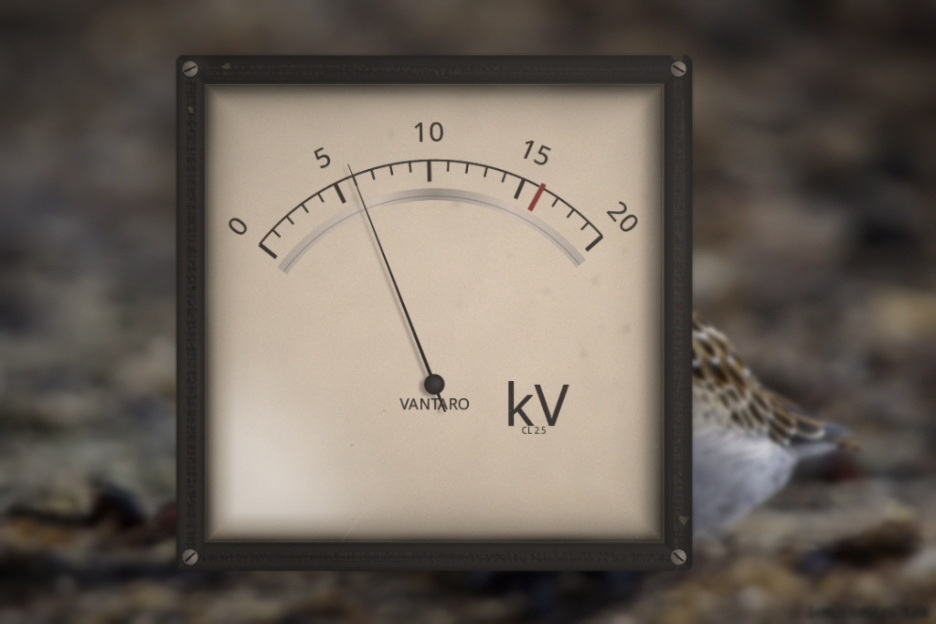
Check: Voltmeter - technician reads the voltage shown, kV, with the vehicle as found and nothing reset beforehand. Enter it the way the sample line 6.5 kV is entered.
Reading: 6 kV
